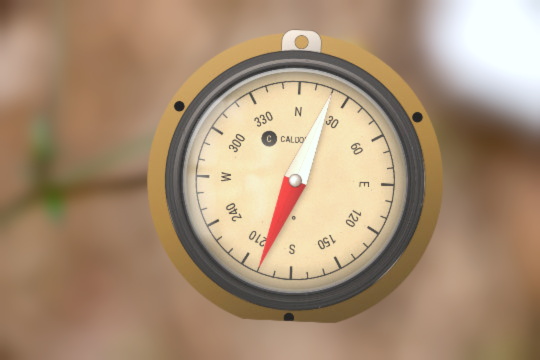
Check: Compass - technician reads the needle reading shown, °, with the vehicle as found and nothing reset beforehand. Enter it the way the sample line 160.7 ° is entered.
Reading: 200 °
